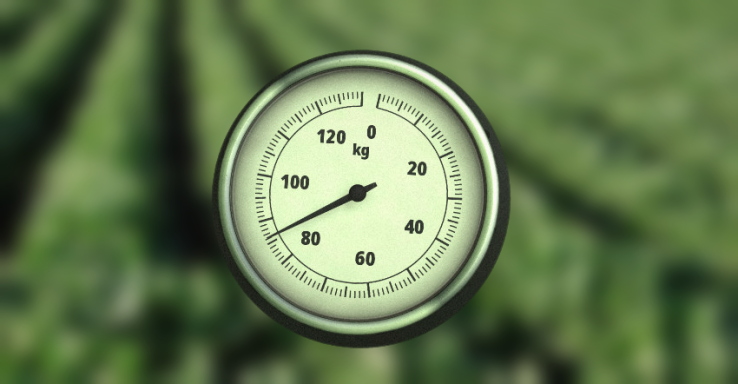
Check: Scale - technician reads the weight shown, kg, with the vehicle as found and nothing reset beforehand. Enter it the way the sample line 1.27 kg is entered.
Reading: 86 kg
